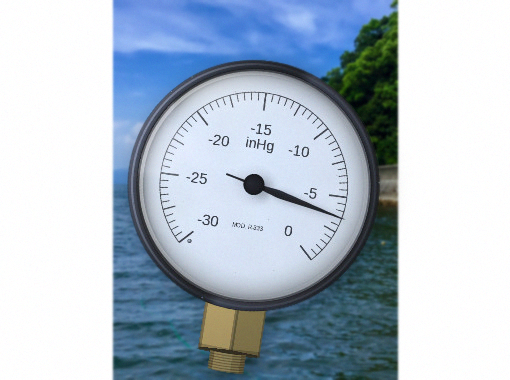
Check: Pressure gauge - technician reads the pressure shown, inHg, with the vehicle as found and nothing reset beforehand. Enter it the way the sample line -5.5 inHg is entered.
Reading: -3.5 inHg
